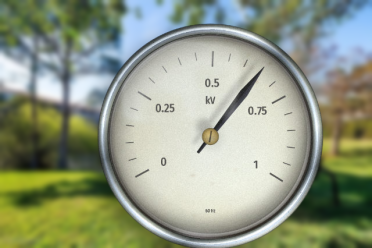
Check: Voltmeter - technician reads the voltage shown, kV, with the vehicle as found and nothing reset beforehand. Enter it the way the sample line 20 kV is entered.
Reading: 0.65 kV
